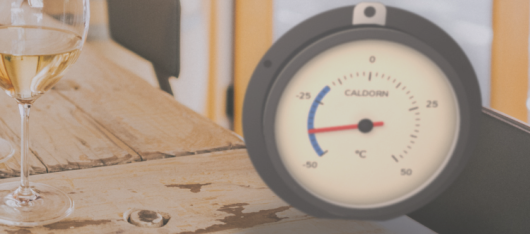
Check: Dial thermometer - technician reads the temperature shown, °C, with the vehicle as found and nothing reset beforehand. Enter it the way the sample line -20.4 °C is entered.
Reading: -37.5 °C
